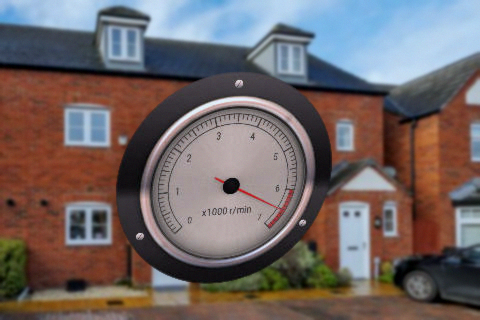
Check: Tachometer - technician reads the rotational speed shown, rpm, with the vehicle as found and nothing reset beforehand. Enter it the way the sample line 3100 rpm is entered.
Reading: 6500 rpm
